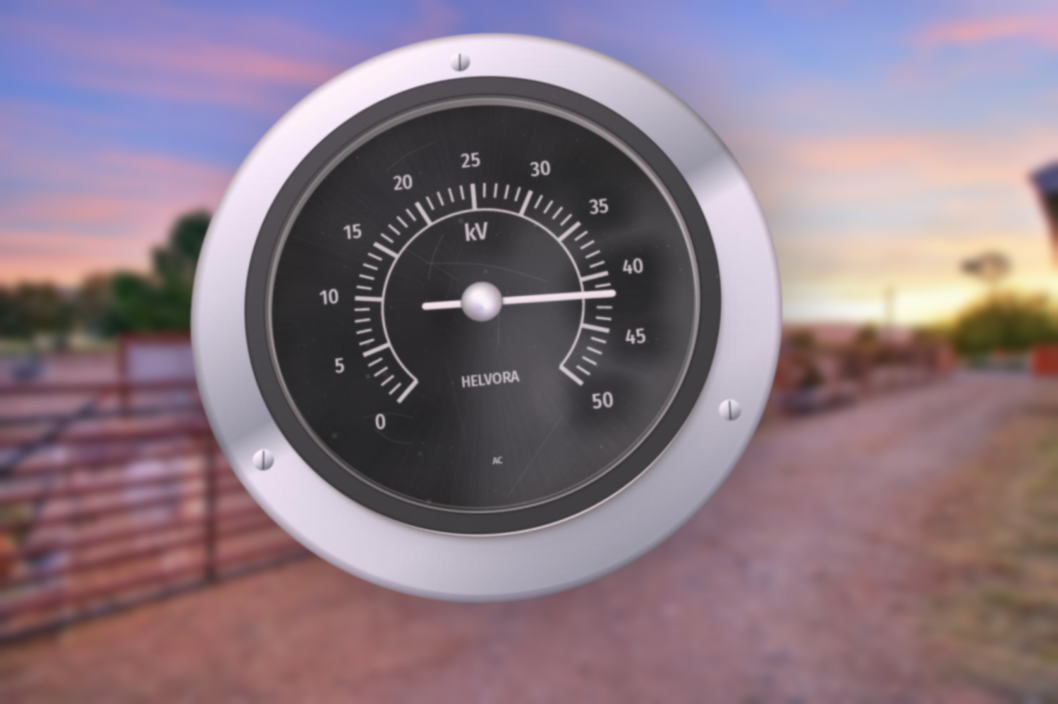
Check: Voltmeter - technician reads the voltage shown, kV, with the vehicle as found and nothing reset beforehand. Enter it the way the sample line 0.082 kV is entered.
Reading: 42 kV
